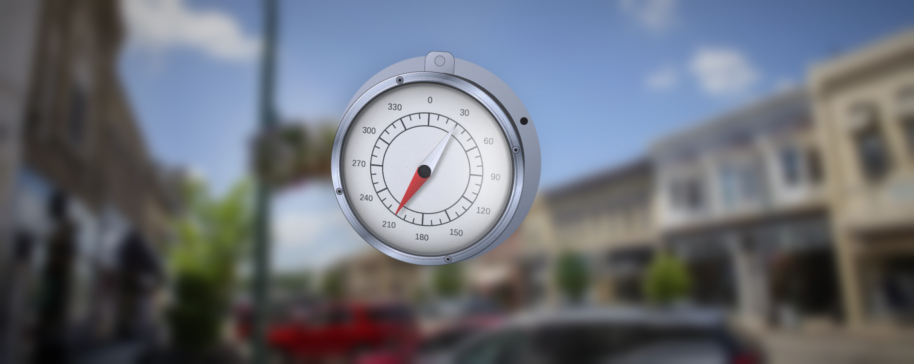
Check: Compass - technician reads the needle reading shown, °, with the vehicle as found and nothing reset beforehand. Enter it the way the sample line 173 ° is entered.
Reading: 210 °
